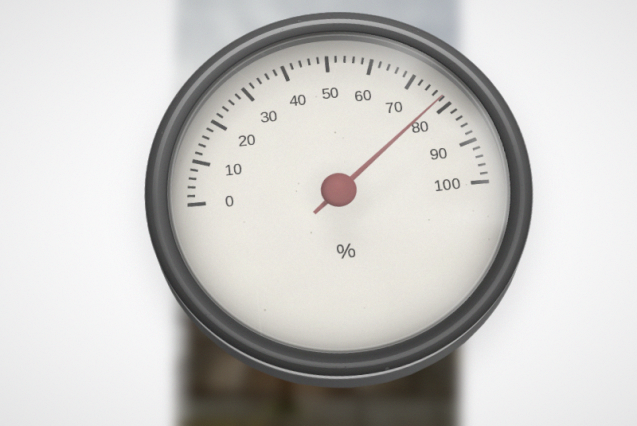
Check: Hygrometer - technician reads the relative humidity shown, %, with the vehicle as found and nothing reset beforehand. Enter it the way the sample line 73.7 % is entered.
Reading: 78 %
